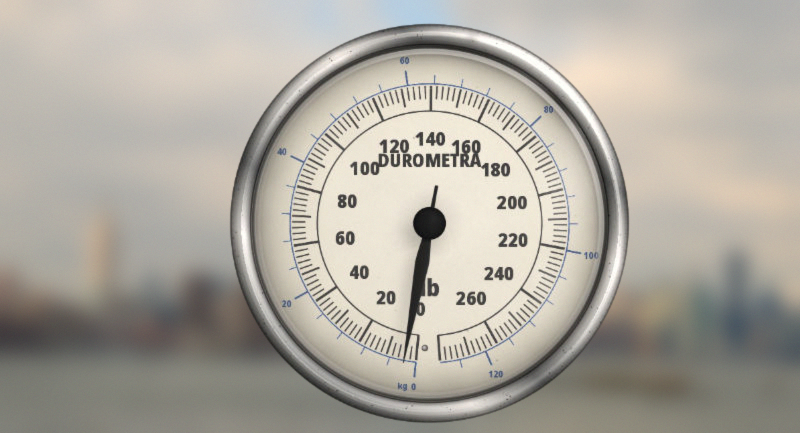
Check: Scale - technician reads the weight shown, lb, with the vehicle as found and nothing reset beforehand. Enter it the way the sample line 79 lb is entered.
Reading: 4 lb
